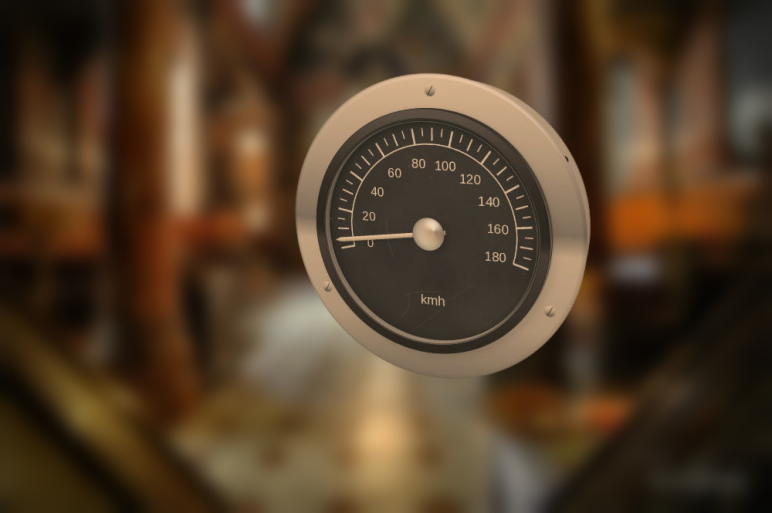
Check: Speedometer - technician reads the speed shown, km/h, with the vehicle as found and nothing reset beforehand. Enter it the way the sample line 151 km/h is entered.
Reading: 5 km/h
